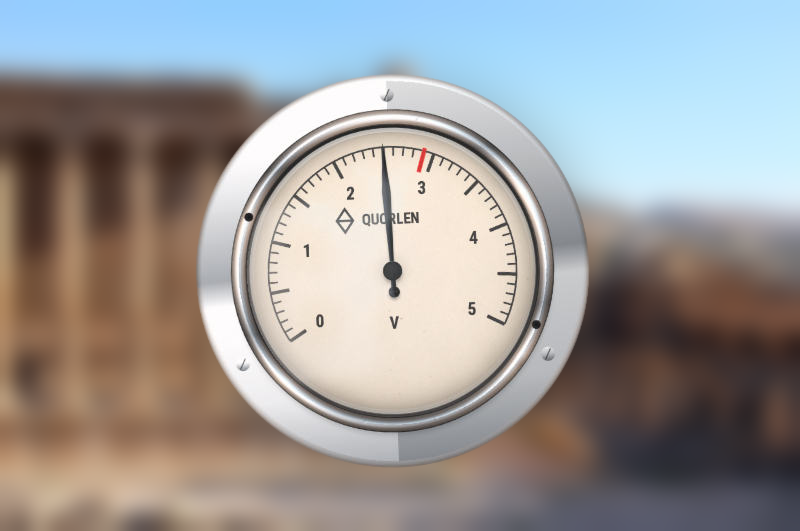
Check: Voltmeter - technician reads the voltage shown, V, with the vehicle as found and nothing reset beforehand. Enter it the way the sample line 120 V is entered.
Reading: 2.5 V
